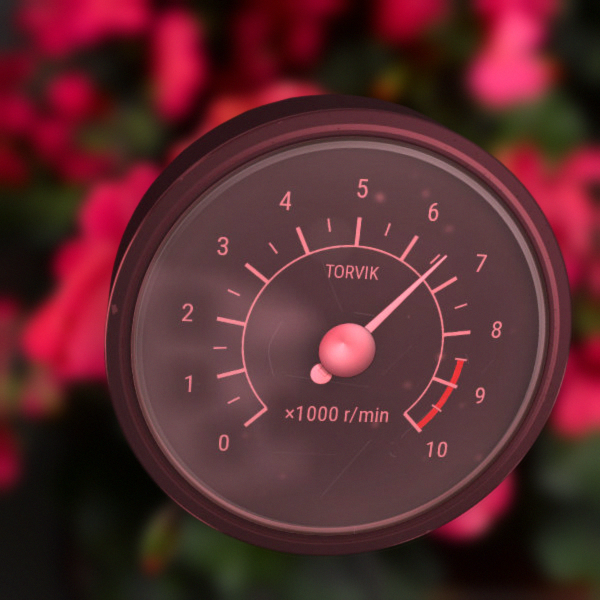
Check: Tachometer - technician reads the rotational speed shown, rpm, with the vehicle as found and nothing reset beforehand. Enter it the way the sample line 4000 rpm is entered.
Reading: 6500 rpm
